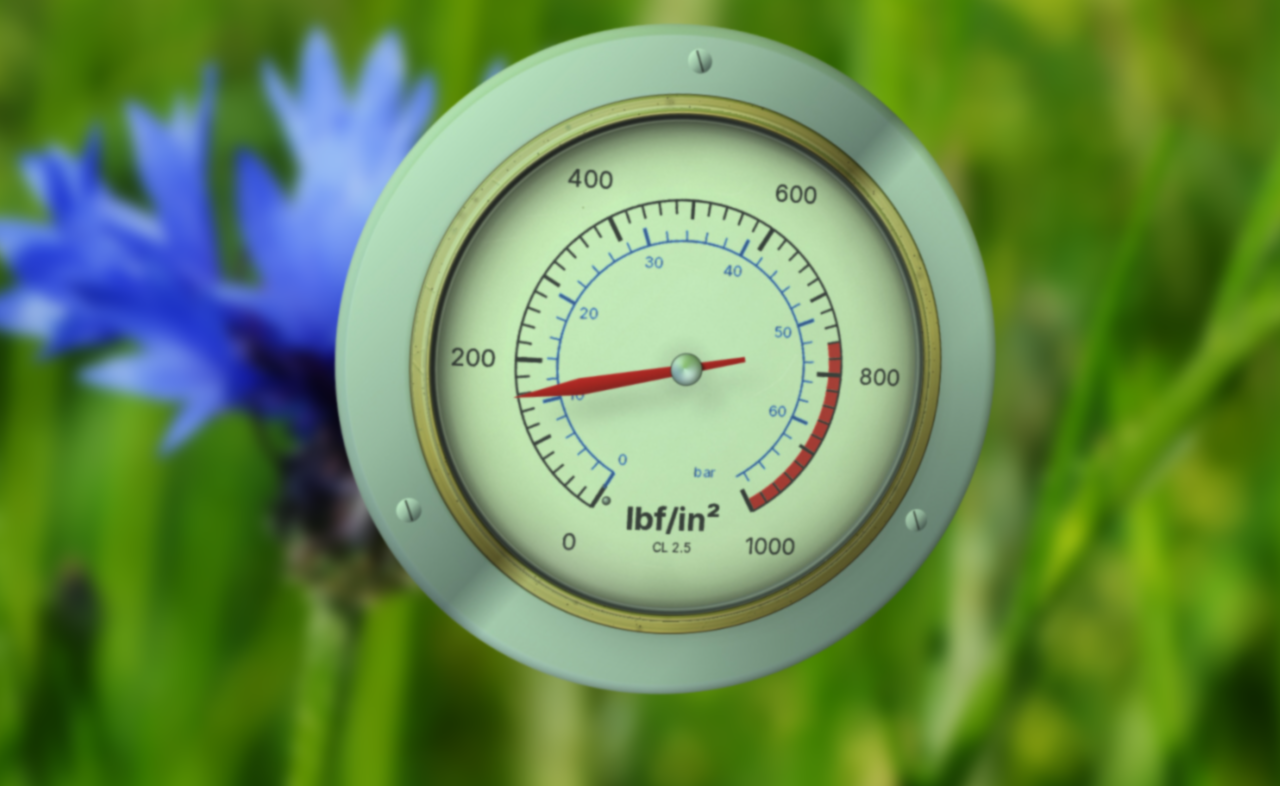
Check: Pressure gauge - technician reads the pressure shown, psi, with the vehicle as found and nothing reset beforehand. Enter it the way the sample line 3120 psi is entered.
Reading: 160 psi
